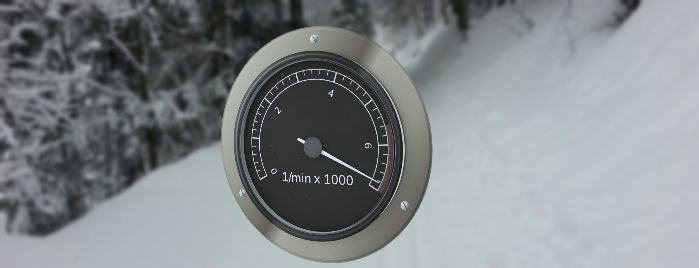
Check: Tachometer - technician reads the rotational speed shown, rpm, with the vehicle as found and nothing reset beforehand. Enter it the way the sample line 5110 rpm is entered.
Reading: 6800 rpm
